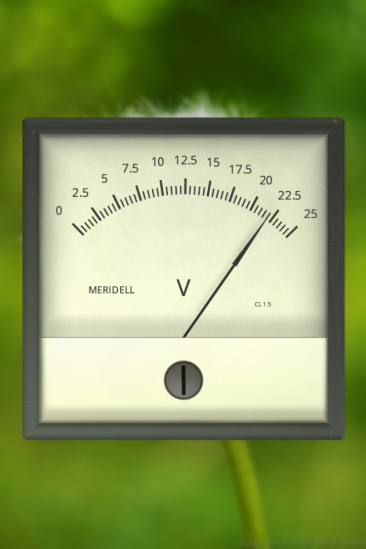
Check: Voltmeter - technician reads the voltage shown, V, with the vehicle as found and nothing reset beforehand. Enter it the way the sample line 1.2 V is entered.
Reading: 22 V
